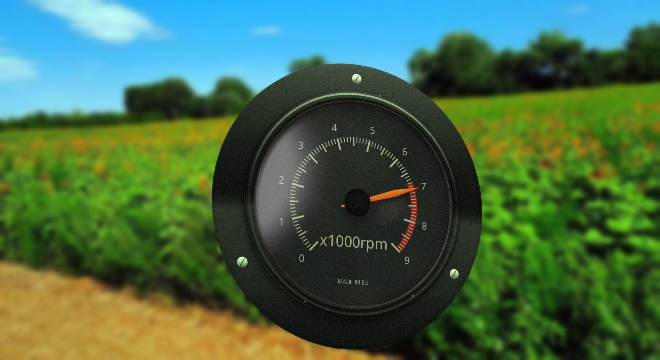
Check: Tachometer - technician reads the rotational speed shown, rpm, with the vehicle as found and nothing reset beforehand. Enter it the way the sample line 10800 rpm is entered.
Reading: 7000 rpm
